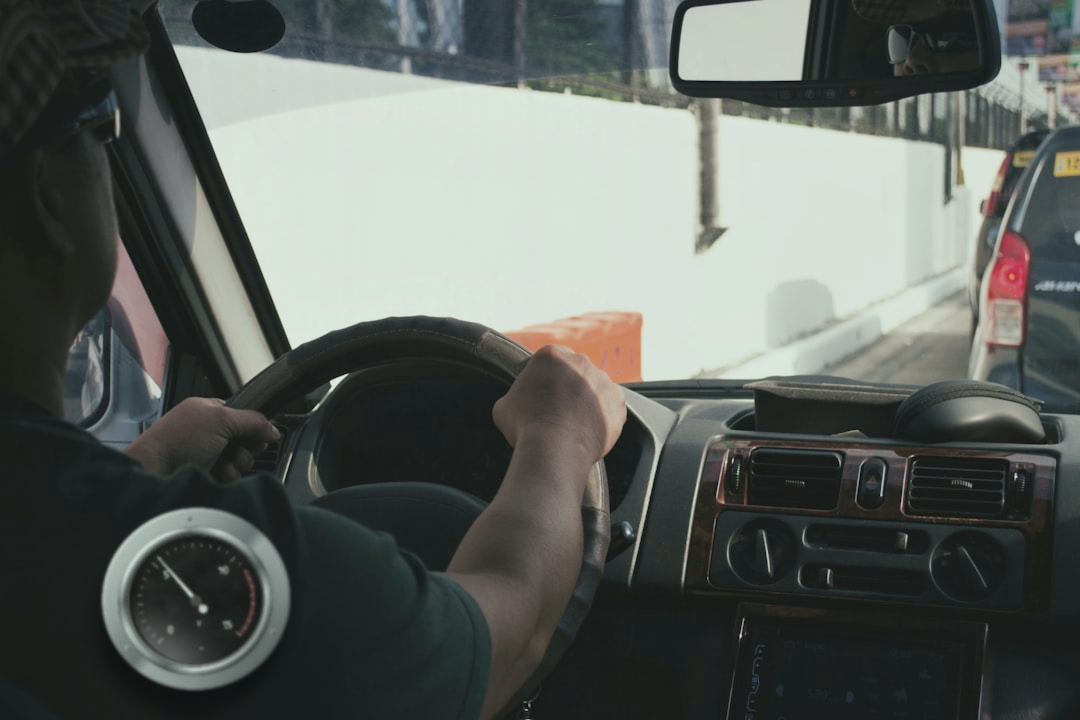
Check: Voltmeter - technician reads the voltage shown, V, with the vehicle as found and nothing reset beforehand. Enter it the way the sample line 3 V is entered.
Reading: 5.5 V
